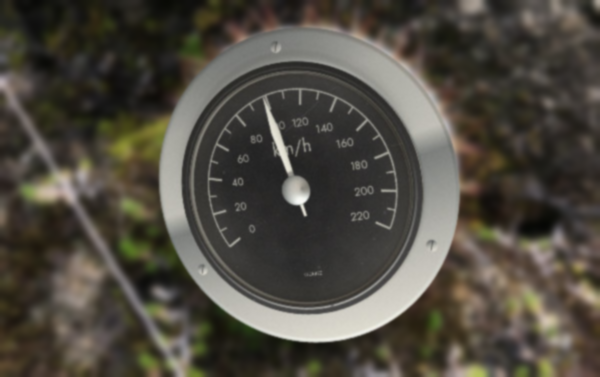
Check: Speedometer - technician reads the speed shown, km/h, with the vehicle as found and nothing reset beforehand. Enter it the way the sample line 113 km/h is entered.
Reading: 100 km/h
